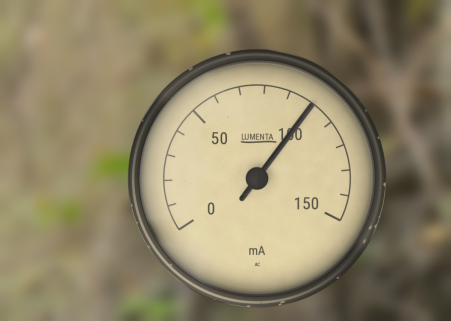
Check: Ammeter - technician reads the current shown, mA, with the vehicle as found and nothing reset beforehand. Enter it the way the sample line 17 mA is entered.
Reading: 100 mA
